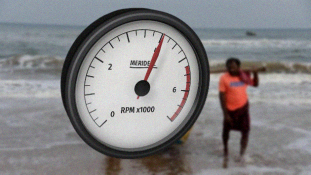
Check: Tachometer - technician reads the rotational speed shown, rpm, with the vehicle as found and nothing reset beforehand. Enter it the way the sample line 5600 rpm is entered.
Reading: 4000 rpm
